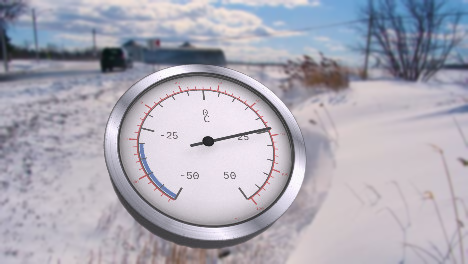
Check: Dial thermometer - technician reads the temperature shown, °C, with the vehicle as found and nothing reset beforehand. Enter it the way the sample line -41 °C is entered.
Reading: 25 °C
